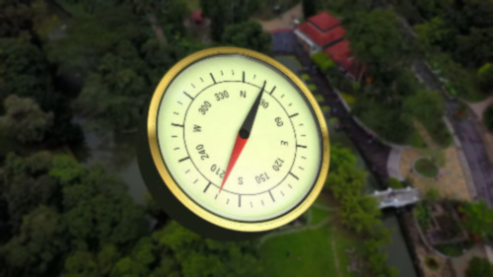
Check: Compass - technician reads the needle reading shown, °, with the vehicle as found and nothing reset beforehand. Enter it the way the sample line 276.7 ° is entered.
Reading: 200 °
